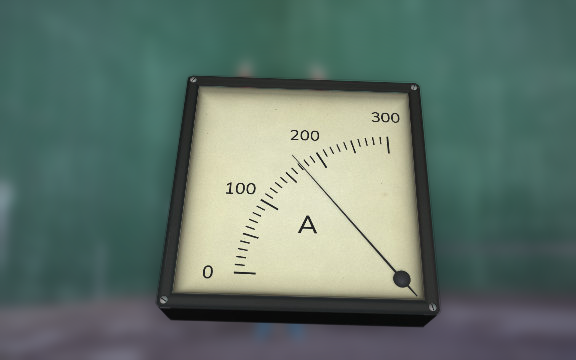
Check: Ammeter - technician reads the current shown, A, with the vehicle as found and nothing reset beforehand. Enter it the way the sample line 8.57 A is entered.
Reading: 170 A
